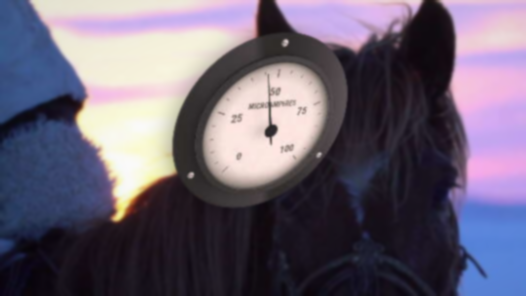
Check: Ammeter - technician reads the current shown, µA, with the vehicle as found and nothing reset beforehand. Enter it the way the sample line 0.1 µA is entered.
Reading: 45 µA
